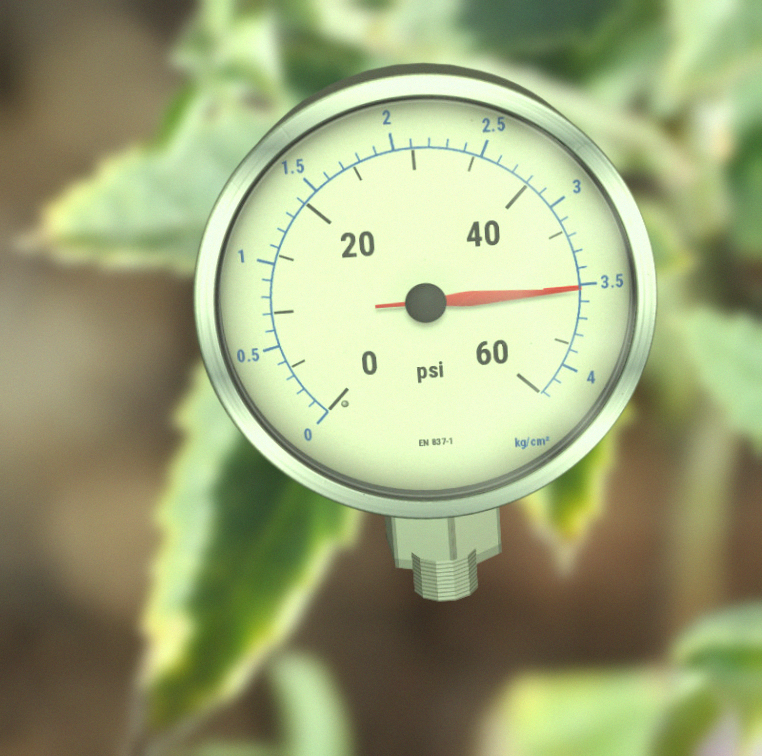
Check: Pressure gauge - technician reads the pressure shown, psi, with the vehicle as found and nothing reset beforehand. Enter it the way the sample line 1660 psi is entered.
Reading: 50 psi
